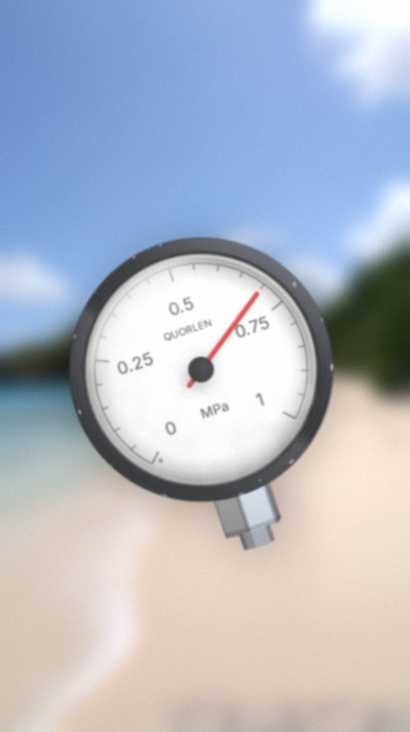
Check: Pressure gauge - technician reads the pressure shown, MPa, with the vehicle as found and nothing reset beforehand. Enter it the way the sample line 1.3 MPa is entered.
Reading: 0.7 MPa
